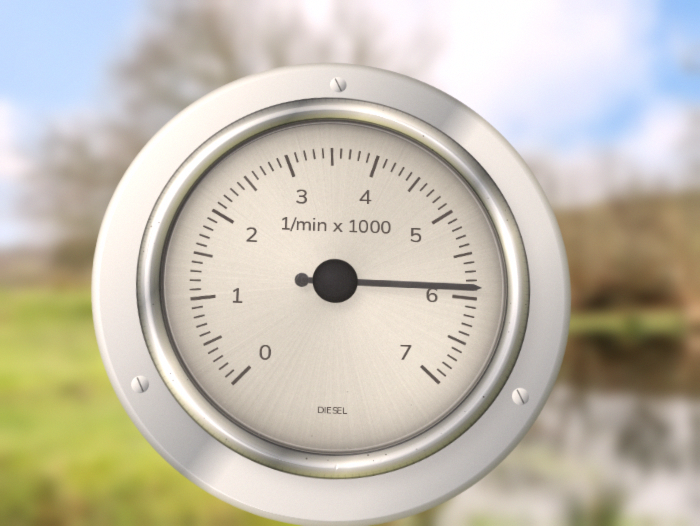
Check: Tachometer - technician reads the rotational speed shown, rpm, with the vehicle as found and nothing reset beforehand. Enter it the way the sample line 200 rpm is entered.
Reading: 5900 rpm
